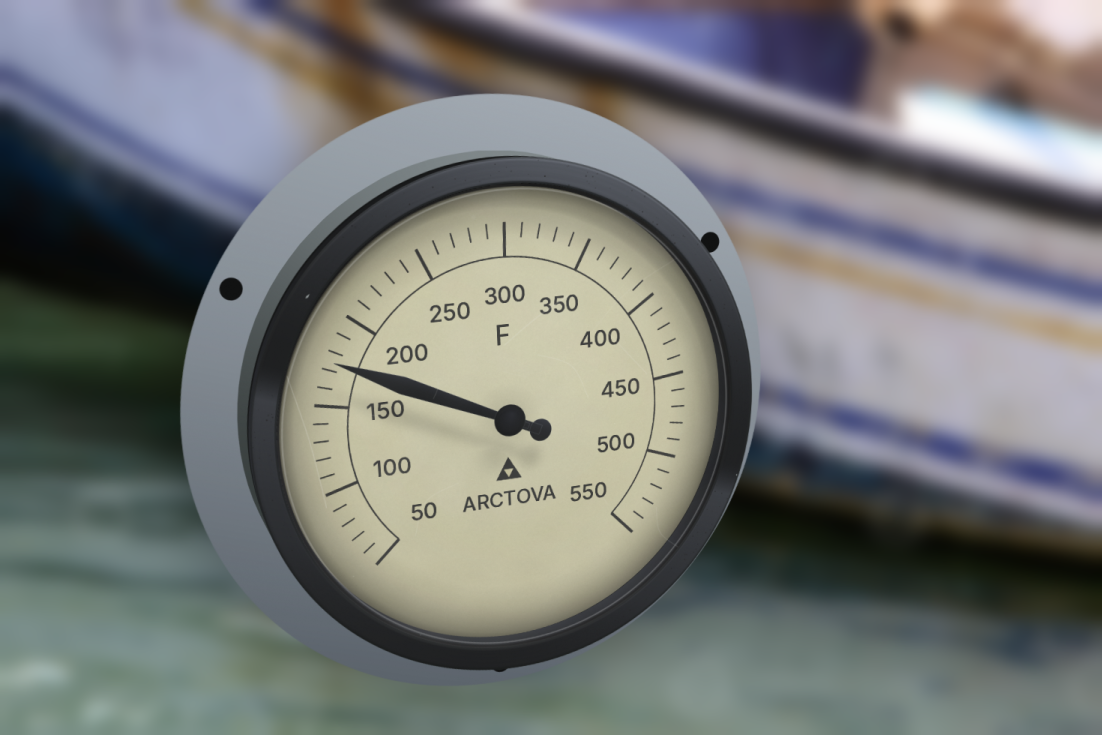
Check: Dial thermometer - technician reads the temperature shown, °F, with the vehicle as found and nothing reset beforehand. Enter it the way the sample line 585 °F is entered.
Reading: 175 °F
